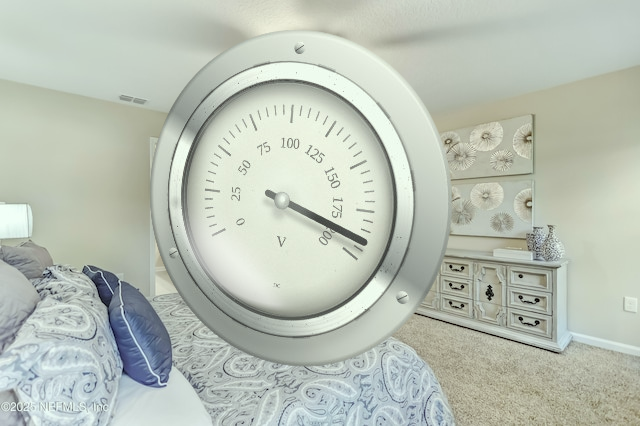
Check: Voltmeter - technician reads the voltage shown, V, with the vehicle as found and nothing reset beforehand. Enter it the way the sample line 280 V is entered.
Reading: 190 V
